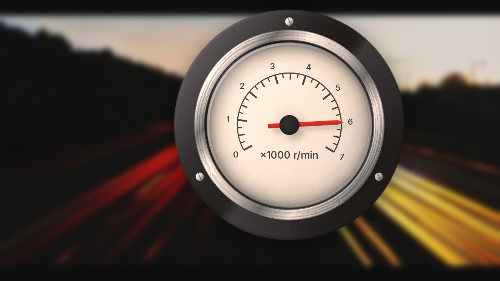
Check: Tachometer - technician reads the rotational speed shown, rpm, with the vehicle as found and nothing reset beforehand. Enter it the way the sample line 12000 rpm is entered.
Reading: 6000 rpm
